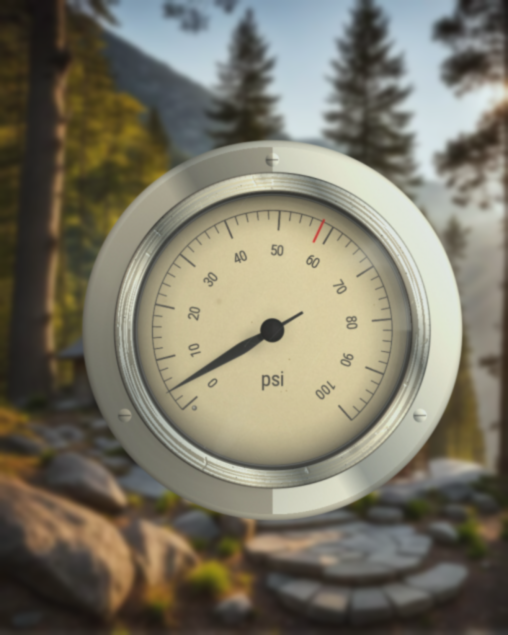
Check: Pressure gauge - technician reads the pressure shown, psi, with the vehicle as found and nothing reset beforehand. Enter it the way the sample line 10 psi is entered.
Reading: 4 psi
